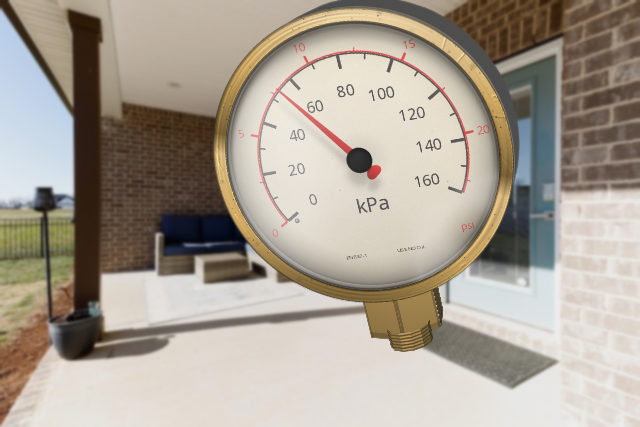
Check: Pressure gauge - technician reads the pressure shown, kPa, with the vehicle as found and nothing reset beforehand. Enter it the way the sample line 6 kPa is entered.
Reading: 55 kPa
